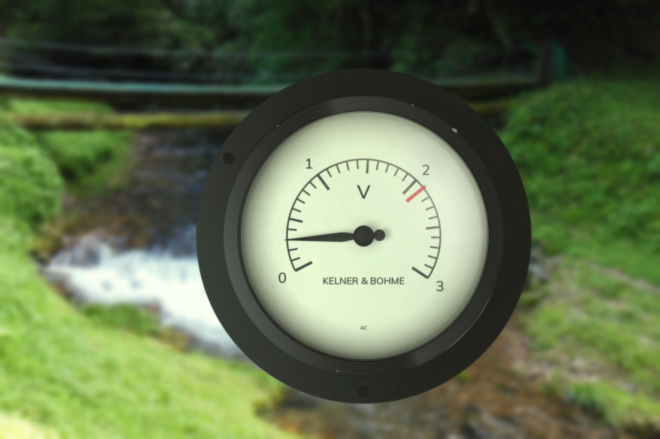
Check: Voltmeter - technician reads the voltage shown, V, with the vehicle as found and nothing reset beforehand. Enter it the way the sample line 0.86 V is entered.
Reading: 0.3 V
